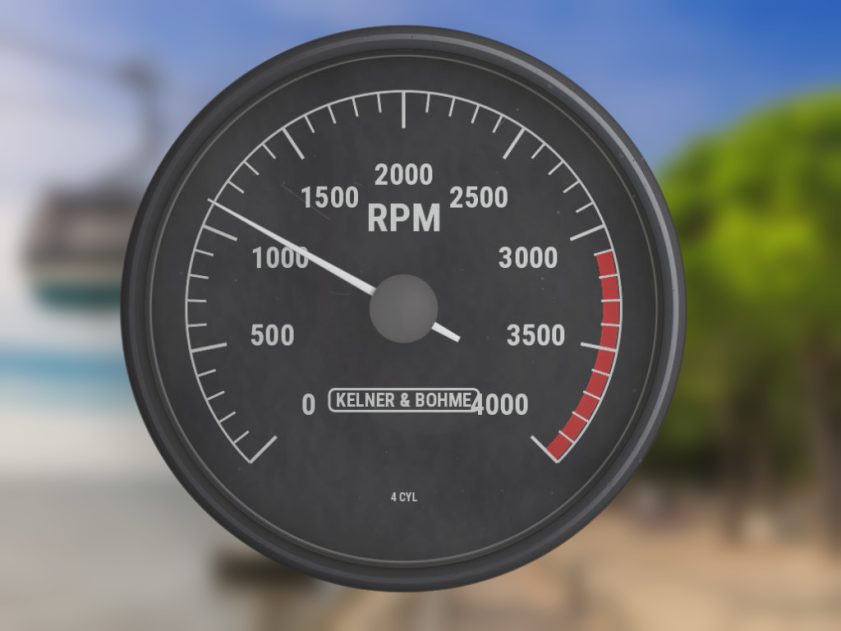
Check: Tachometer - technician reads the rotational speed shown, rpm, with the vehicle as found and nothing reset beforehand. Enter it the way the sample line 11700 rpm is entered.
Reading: 1100 rpm
